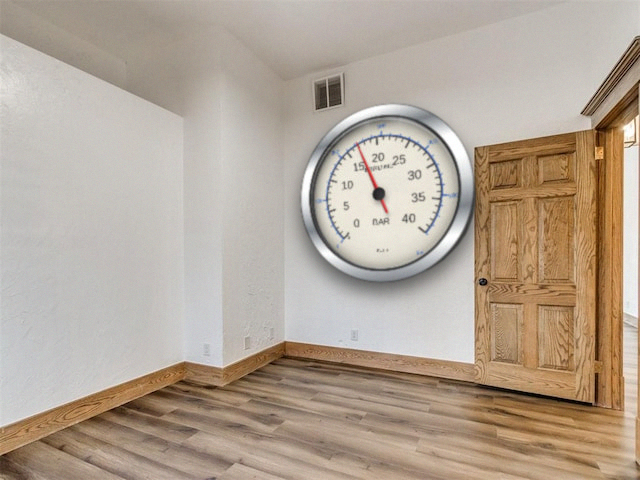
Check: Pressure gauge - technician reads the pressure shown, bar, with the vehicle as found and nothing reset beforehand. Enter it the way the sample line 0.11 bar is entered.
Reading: 17 bar
